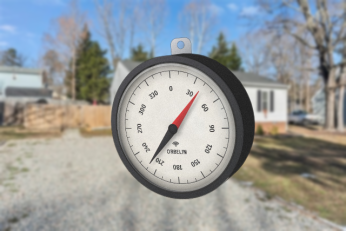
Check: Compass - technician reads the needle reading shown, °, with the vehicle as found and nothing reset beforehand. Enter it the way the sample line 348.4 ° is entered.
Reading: 40 °
